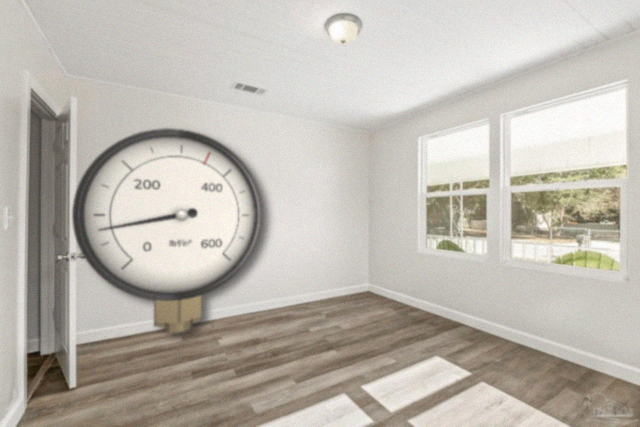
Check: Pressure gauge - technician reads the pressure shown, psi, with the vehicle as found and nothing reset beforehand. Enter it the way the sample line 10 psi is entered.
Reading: 75 psi
